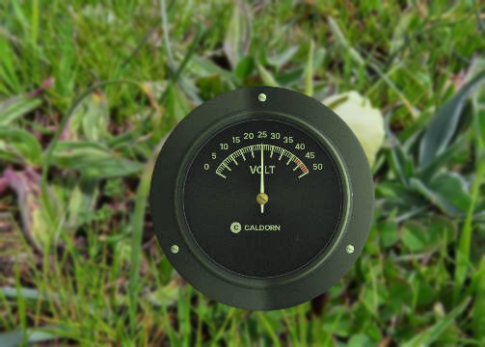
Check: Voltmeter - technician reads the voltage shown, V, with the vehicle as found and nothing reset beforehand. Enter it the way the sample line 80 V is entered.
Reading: 25 V
